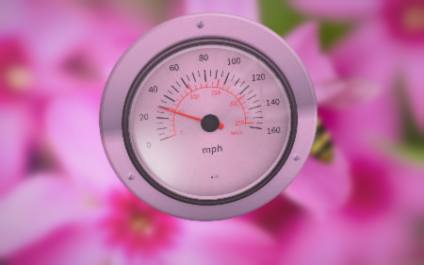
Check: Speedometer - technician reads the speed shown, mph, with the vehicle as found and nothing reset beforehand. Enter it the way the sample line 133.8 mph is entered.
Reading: 30 mph
